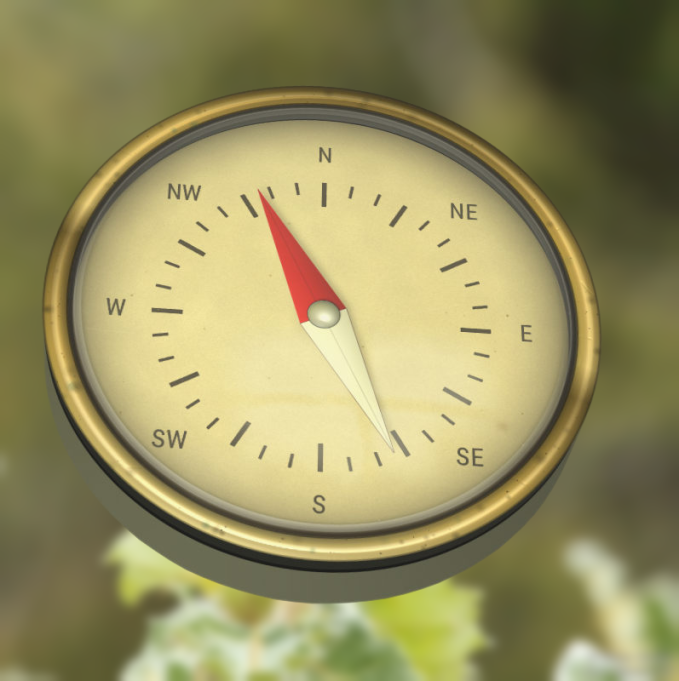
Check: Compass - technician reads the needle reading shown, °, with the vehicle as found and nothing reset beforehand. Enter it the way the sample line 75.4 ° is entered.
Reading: 335 °
